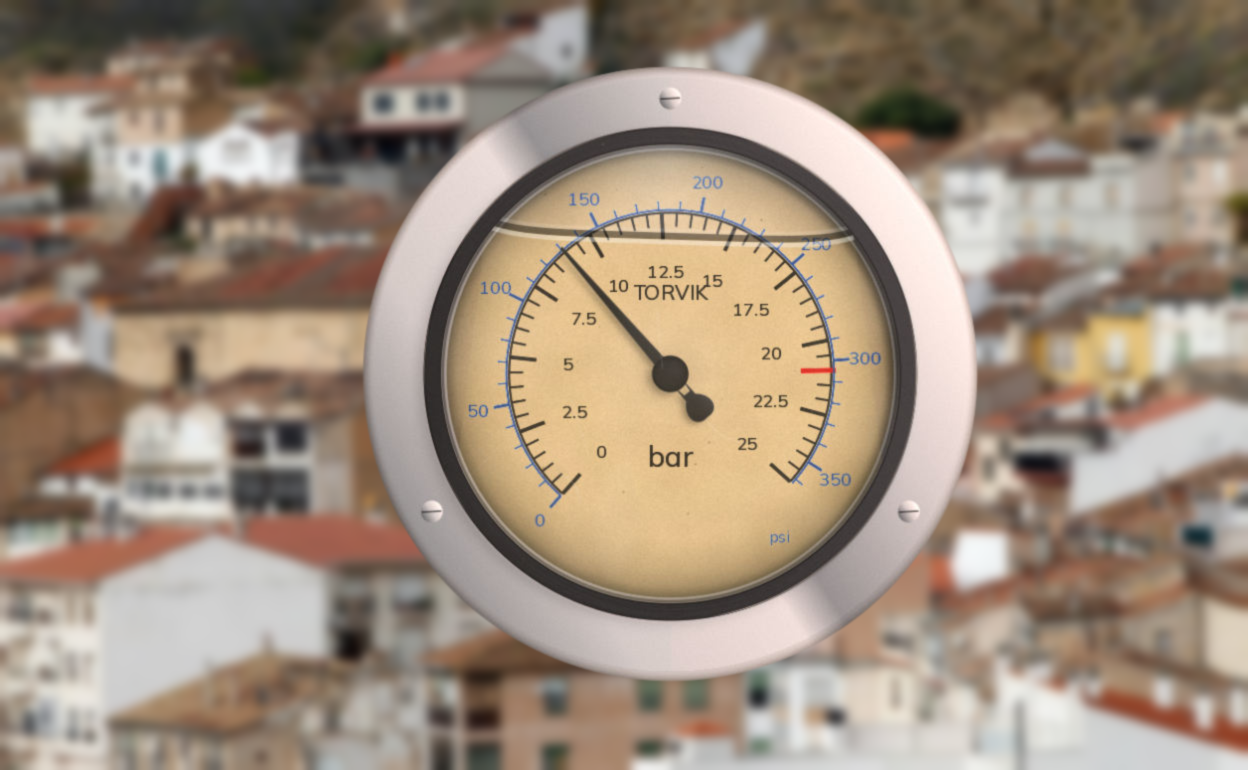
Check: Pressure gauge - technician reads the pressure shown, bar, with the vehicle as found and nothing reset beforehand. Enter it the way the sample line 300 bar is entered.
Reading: 9 bar
